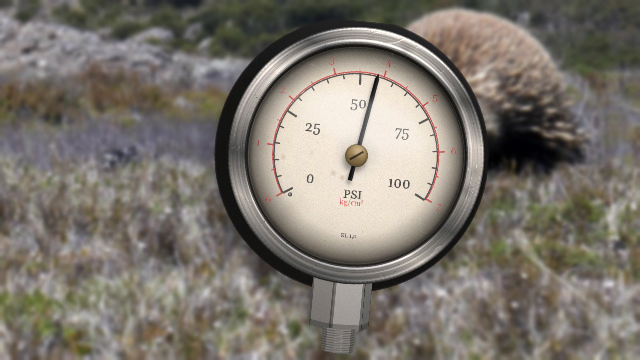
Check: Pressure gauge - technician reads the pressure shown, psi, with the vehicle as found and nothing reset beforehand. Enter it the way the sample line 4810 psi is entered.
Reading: 55 psi
